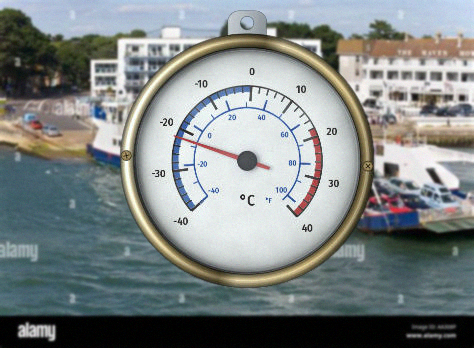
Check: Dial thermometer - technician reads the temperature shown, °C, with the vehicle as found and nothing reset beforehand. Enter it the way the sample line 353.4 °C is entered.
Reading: -22 °C
